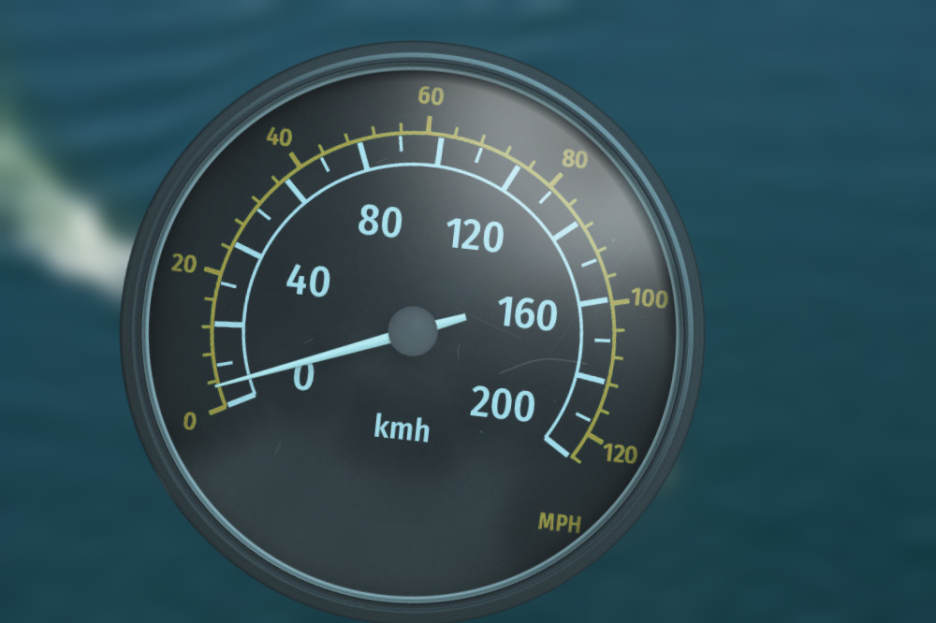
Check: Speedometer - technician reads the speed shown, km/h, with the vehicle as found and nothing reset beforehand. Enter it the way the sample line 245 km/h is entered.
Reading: 5 km/h
